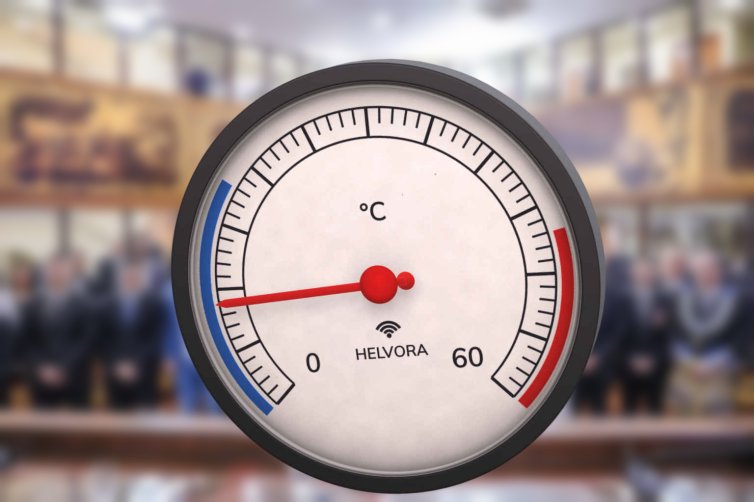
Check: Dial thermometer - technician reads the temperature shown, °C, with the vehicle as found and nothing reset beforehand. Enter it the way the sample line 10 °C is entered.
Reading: 9 °C
